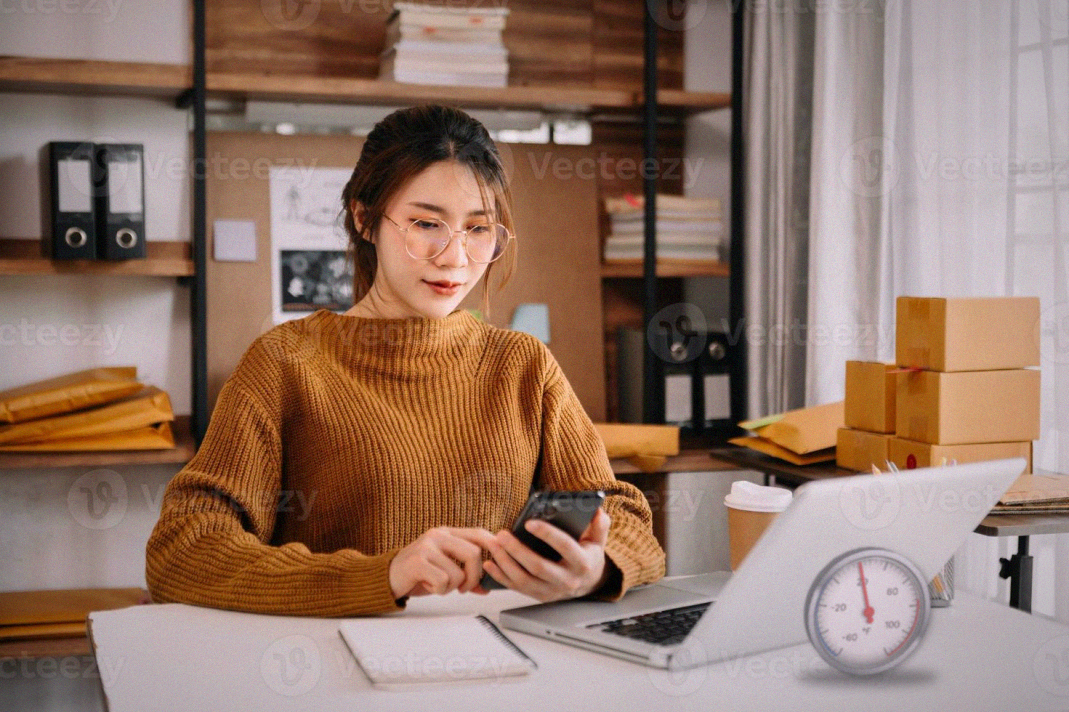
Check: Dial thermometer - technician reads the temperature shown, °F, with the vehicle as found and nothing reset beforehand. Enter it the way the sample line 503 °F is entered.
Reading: 20 °F
